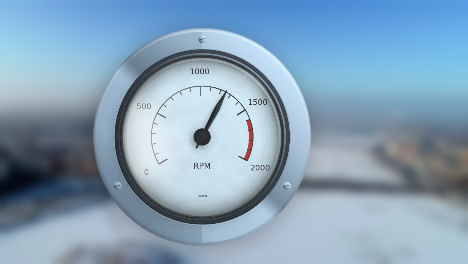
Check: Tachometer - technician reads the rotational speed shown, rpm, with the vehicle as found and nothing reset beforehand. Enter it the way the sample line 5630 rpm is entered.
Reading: 1250 rpm
